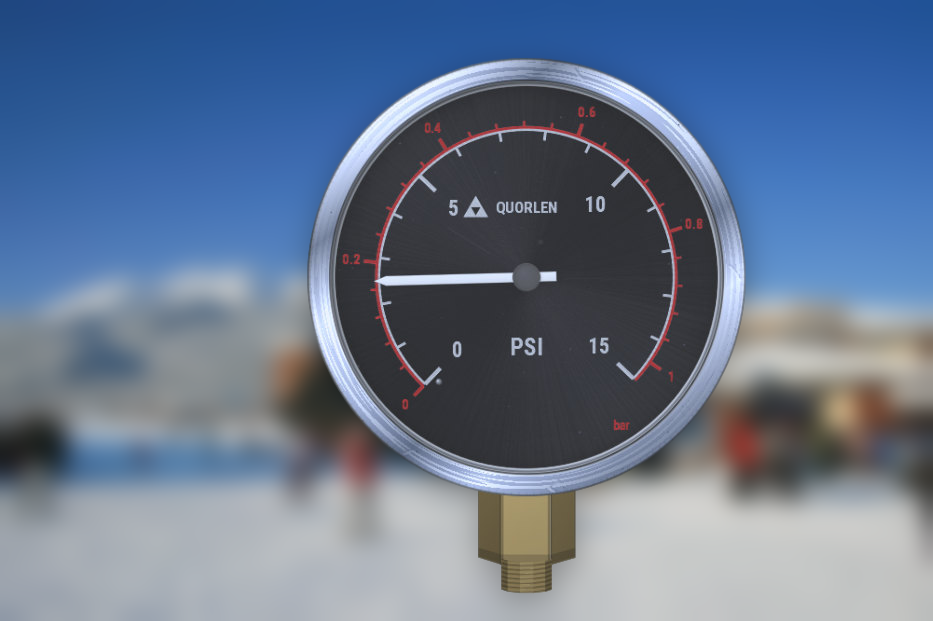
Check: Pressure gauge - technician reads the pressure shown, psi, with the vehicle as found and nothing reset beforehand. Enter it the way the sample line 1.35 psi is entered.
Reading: 2.5 psi
